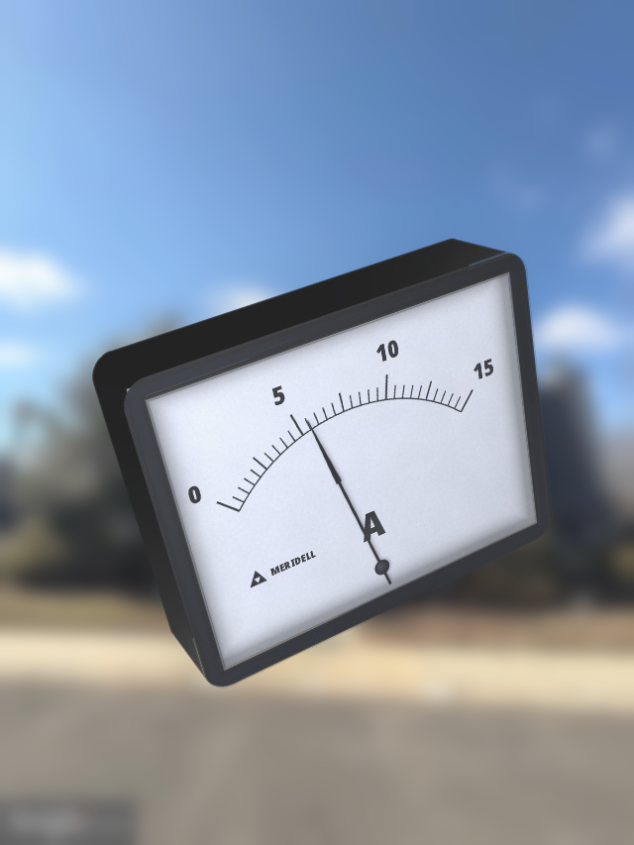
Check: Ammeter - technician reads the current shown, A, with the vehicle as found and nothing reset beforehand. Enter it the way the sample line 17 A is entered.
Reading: 5.5 A
